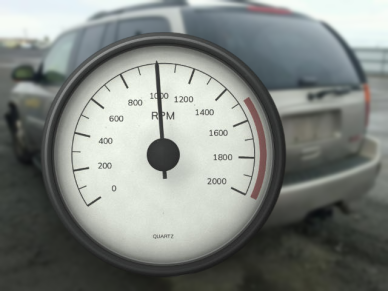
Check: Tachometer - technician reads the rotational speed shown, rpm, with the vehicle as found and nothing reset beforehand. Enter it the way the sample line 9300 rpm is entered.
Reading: 1000 rpm
